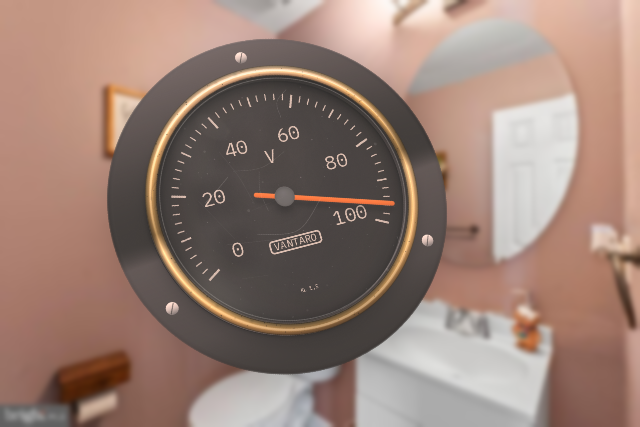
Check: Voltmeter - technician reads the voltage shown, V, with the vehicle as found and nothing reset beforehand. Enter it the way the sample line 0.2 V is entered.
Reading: 96 V
